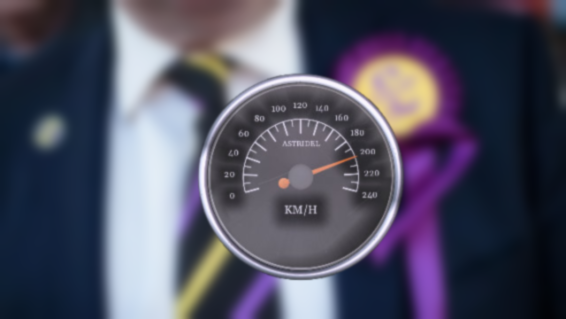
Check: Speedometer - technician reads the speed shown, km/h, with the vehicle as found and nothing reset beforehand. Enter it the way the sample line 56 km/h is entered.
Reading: 200 km/h
